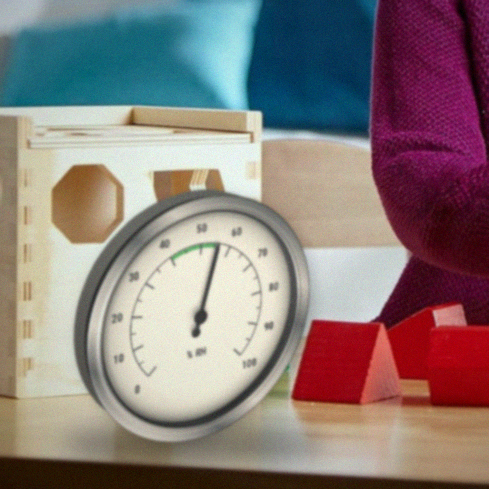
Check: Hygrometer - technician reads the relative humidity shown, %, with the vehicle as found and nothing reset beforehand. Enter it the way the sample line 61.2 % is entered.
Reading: 55 %
